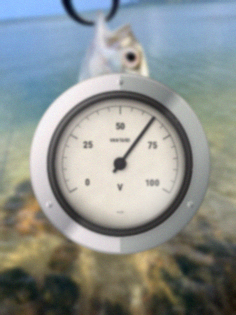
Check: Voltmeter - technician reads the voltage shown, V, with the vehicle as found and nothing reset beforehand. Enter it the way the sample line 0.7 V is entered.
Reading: 65 V
